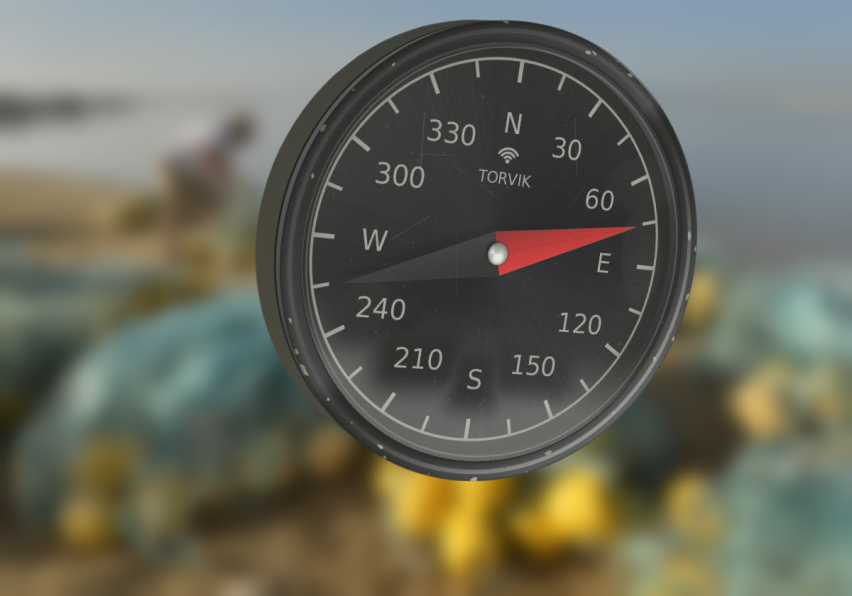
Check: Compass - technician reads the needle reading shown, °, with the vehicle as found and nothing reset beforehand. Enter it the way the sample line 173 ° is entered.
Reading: 75 °
